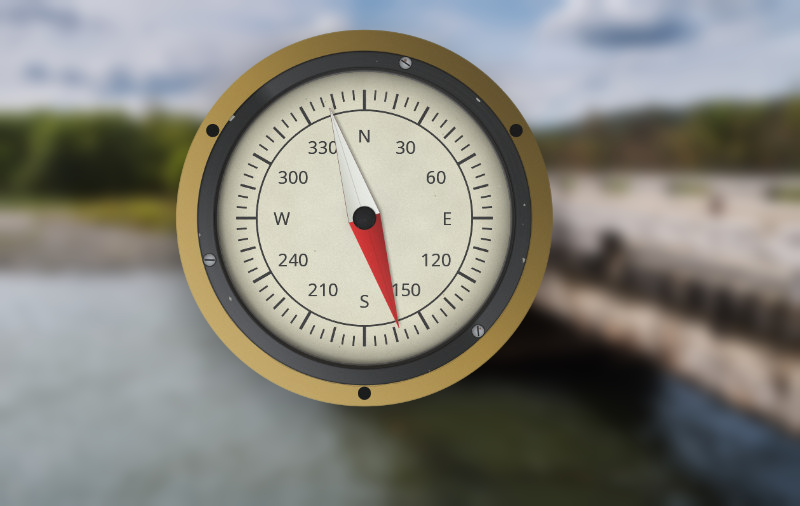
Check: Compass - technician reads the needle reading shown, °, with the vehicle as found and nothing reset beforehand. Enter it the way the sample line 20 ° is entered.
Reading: 162.5 °
